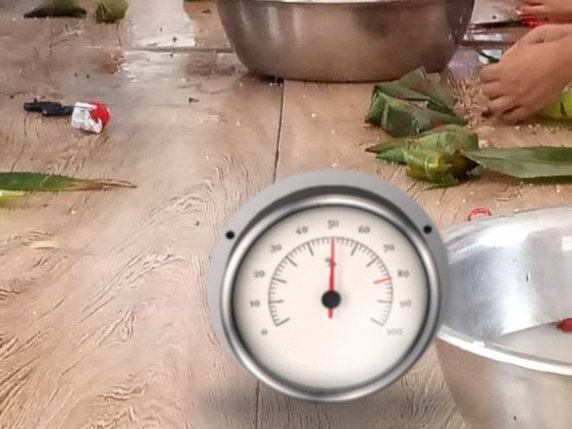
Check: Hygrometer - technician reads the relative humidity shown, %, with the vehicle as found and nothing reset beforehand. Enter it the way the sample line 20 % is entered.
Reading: 50 %
